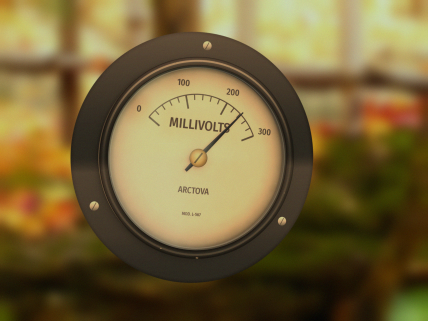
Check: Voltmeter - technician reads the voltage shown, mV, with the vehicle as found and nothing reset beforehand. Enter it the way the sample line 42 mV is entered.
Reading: 240 mV
